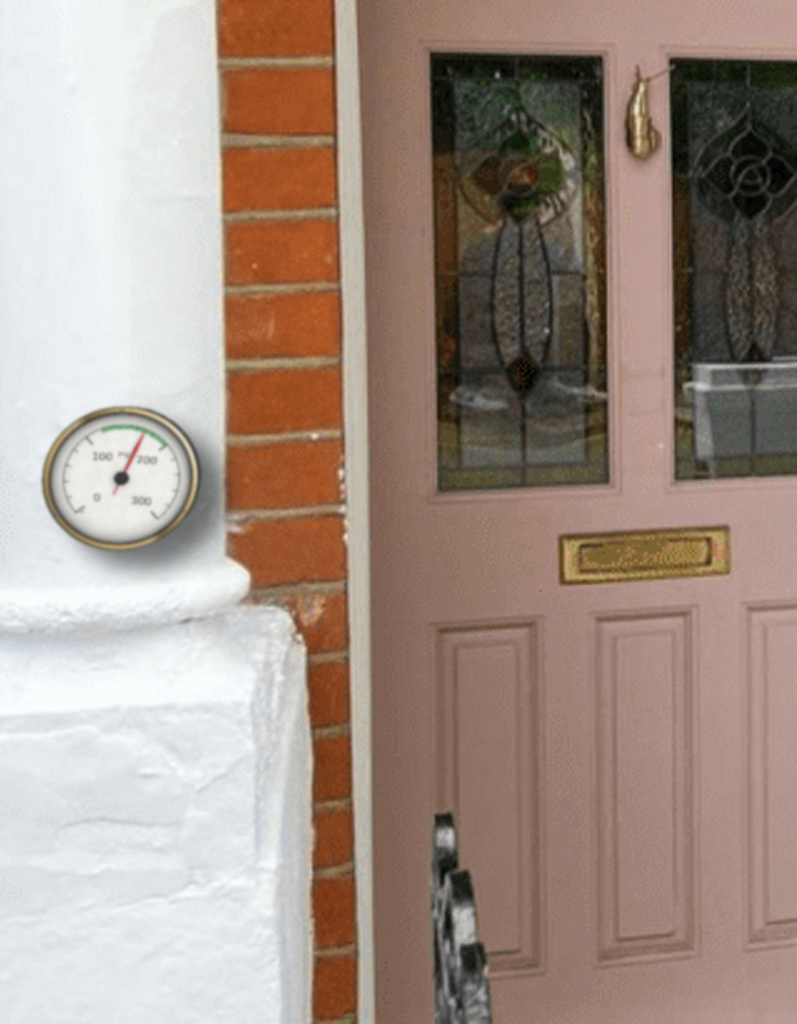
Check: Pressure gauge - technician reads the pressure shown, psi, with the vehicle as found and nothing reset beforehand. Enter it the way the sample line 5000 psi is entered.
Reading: 170 psi
